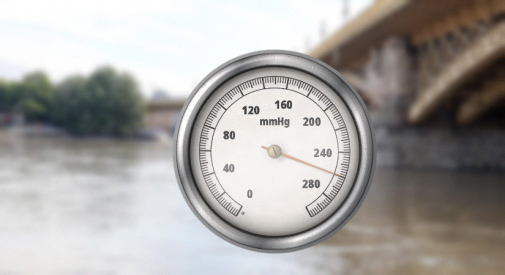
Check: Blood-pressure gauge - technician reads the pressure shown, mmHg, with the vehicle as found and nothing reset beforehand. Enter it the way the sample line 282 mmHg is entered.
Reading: 260 mmHg
